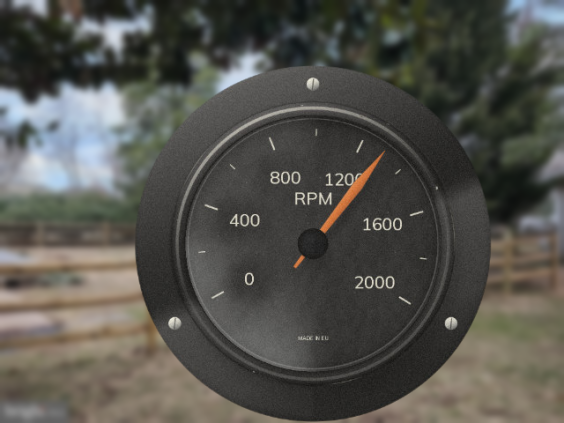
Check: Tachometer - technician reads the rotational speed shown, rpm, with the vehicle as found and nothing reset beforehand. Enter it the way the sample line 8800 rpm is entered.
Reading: 1300 rpm
